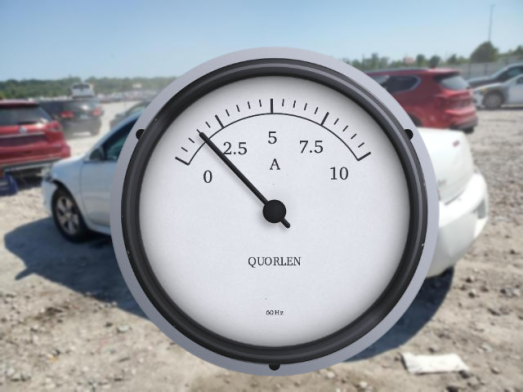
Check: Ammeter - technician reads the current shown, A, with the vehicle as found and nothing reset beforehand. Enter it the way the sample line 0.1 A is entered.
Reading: 1.5 A
